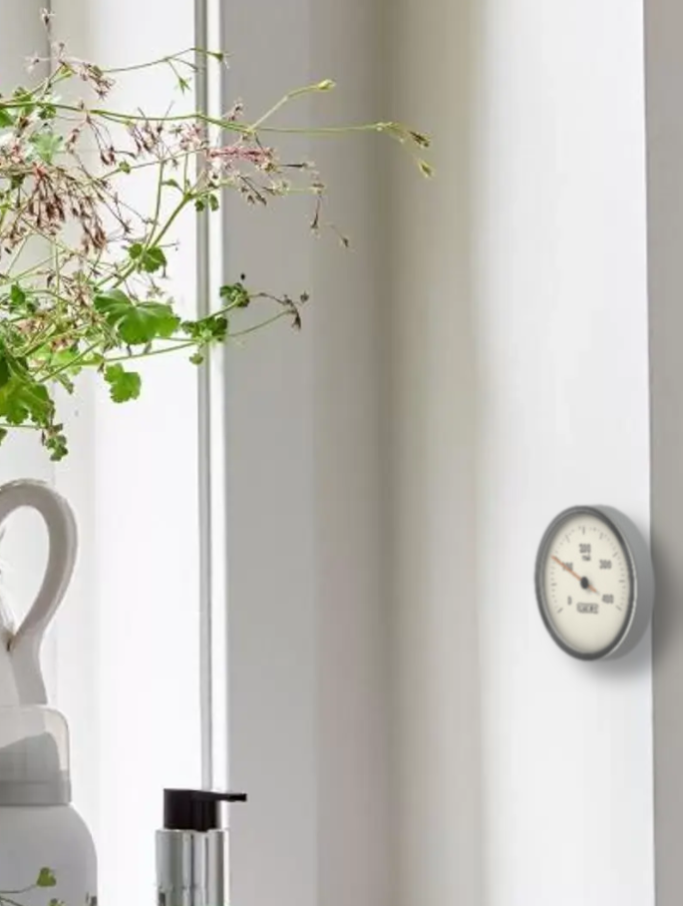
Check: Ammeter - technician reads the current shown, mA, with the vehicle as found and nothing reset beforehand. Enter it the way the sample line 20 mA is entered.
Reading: 100 mA
